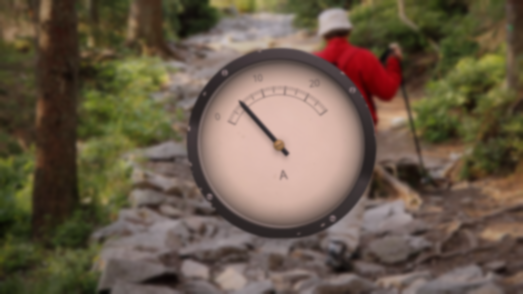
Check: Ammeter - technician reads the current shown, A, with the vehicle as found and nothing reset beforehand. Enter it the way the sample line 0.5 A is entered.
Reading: 5 A
